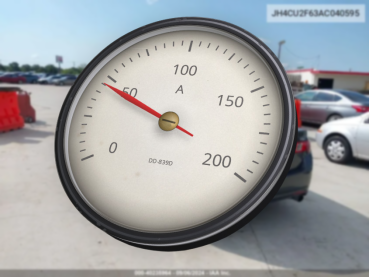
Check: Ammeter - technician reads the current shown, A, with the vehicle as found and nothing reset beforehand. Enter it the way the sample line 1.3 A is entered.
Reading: 45 A
